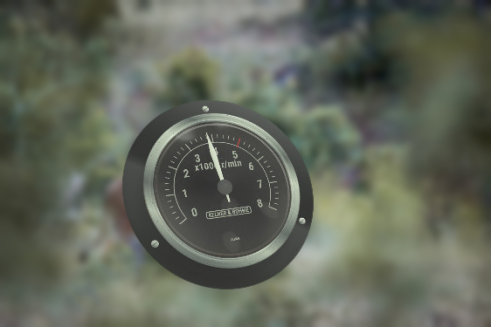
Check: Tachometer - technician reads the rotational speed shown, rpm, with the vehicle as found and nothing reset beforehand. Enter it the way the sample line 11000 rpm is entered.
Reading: 3800 rpm
